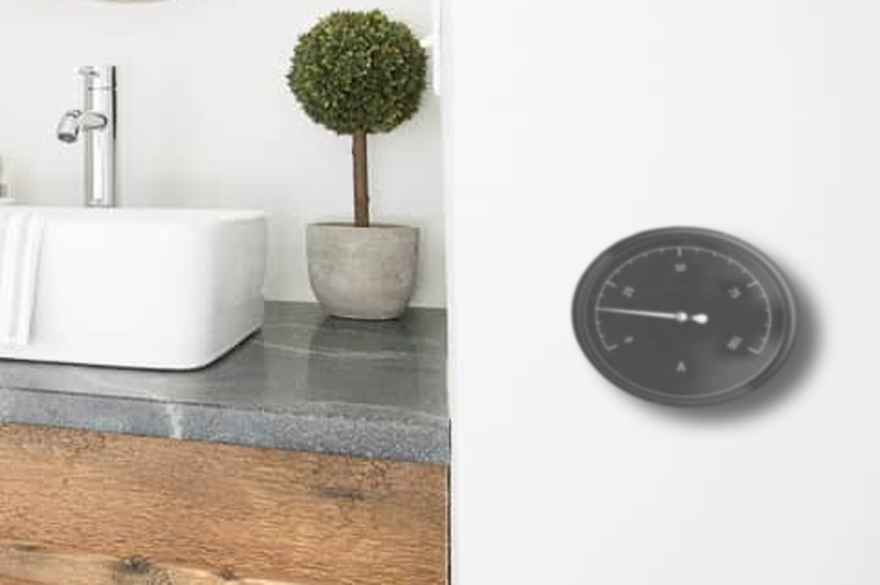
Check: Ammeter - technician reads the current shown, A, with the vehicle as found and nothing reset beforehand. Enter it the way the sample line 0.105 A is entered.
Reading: 15 A
